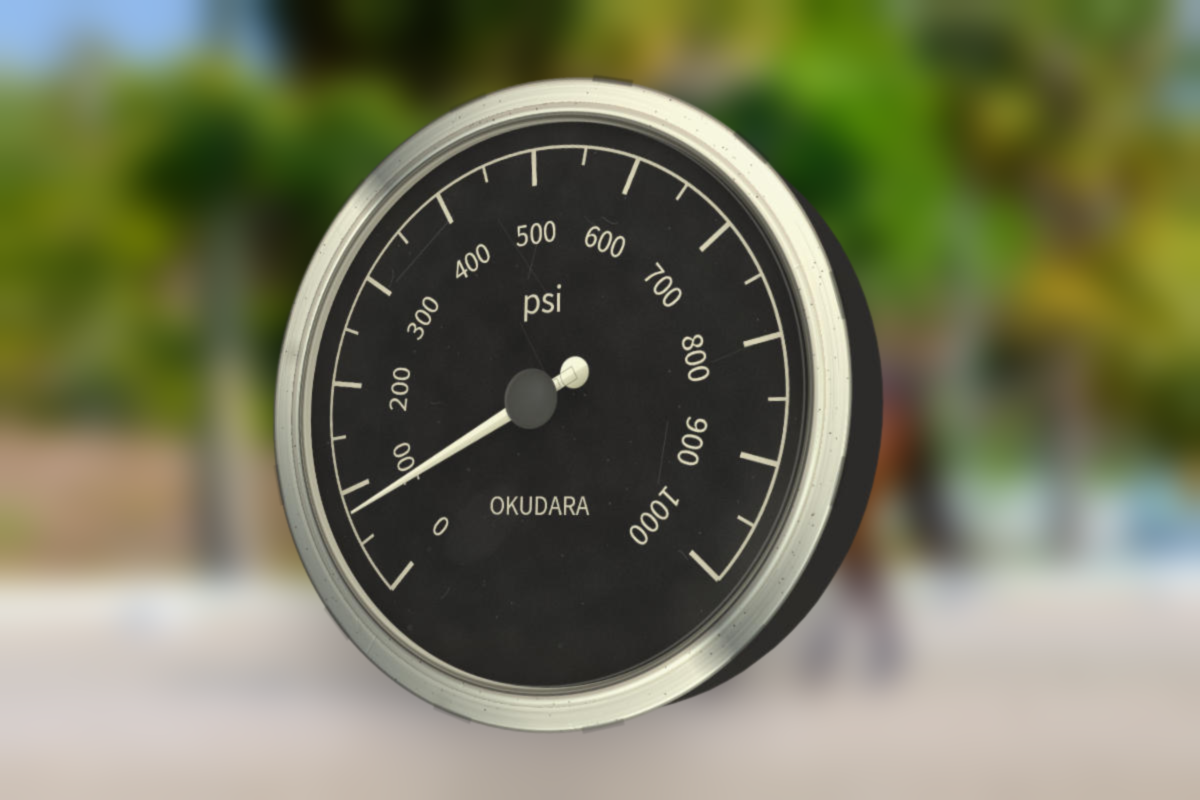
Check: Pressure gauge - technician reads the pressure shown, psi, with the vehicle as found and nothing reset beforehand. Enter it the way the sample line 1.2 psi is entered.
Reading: 75 psi
